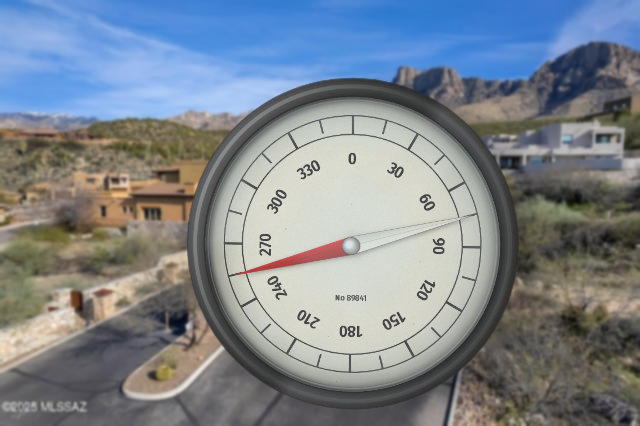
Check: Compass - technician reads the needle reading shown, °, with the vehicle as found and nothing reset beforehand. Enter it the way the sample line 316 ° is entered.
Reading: 255 °
